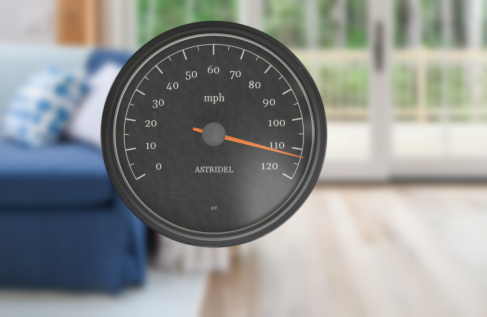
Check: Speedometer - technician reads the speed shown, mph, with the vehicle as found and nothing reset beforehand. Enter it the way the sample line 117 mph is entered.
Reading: 112.5 mph
